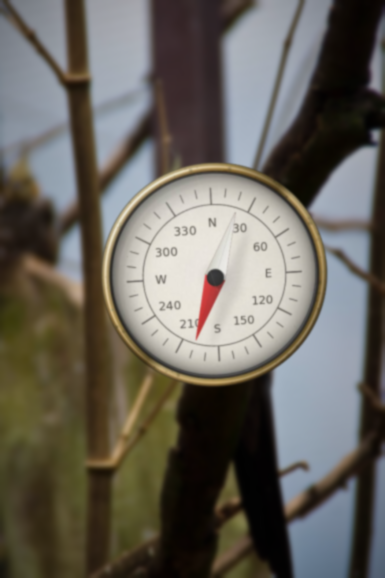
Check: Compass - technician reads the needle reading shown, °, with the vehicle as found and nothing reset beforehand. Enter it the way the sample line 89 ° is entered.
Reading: 200 °
